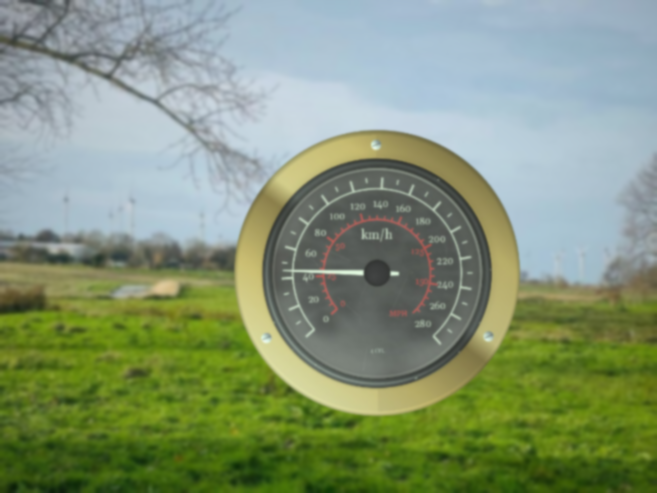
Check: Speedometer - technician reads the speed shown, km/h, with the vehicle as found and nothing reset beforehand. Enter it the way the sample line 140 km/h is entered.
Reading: 45 km/h
